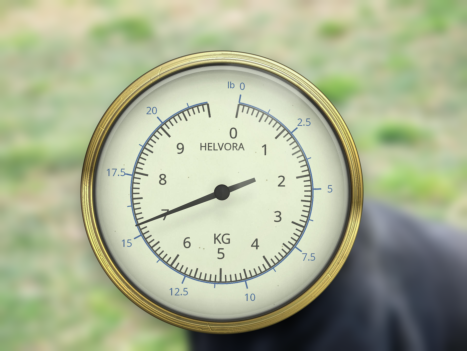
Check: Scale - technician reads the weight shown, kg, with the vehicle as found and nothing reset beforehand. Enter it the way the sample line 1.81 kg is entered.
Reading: 7 kg
